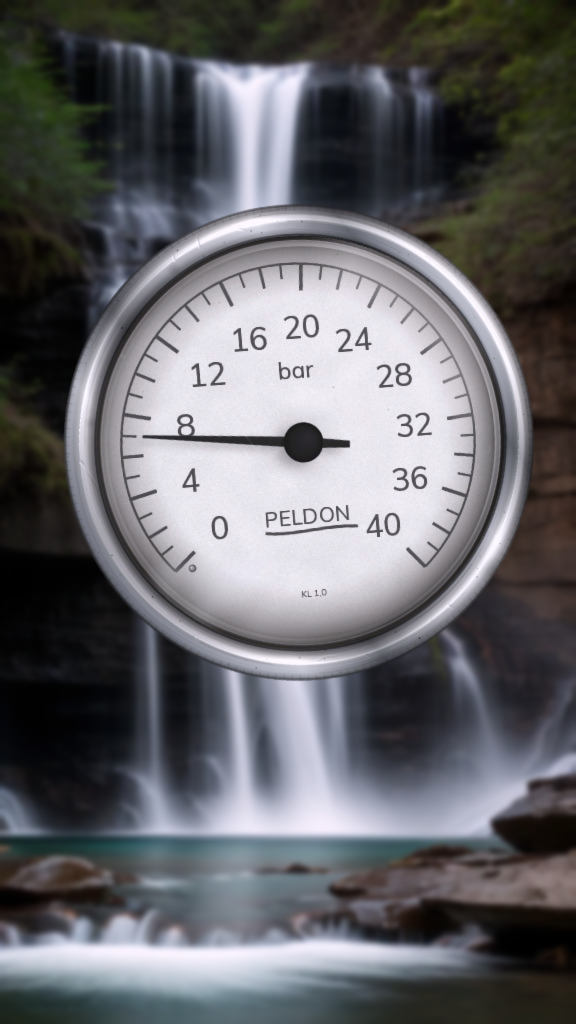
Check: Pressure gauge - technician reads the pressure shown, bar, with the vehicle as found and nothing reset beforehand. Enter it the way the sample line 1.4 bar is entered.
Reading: 7 bar
